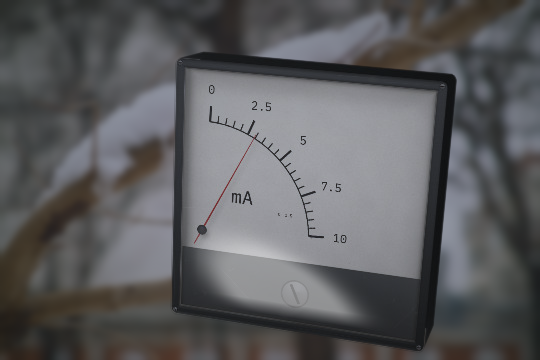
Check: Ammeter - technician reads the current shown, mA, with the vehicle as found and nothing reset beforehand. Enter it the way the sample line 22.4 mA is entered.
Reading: 3 mA
